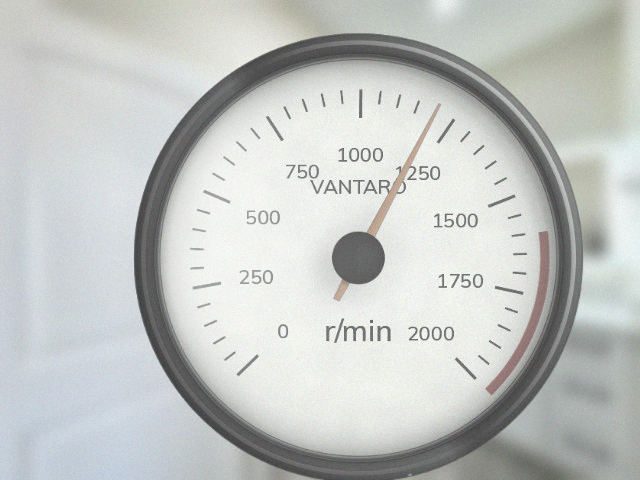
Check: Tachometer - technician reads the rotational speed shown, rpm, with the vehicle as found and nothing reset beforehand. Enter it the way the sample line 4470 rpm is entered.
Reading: 1200 rpm
